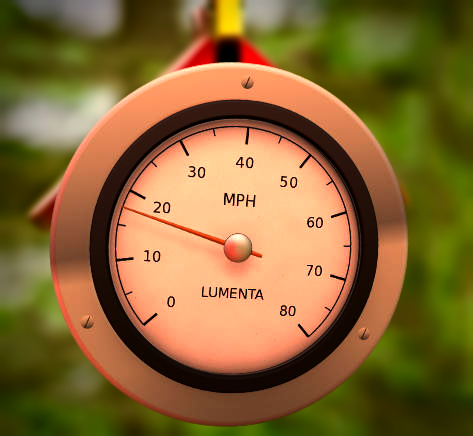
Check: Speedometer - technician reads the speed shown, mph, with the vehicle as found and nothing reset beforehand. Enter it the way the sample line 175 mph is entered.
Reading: 17.5 mph
